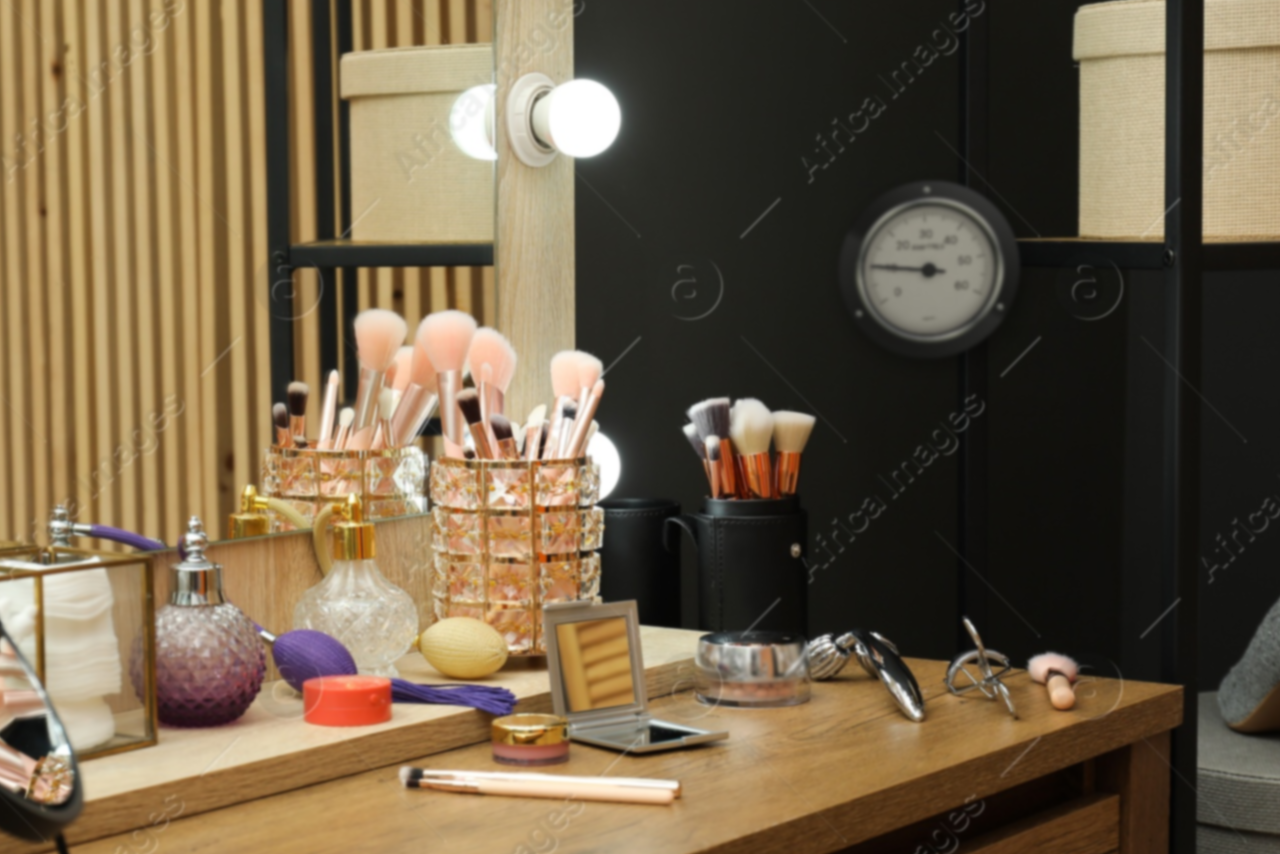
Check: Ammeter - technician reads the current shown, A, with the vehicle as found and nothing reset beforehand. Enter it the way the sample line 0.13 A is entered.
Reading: 10 A
